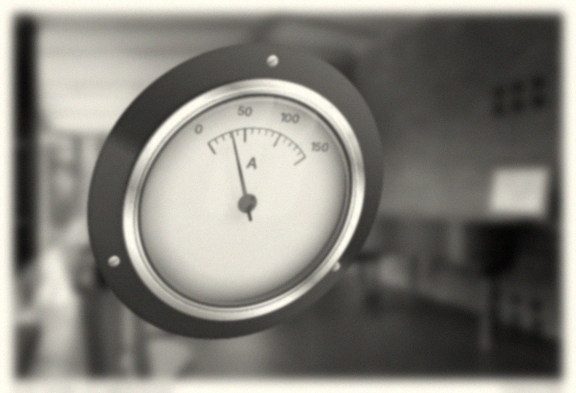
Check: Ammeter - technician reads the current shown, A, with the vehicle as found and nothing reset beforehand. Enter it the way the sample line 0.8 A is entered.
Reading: 30 A
